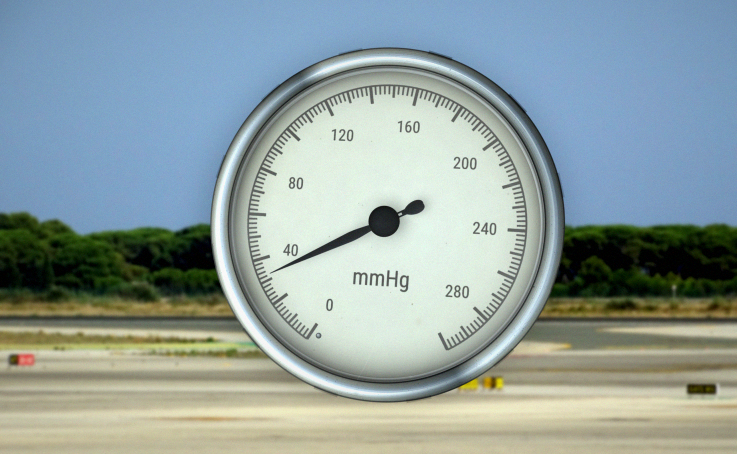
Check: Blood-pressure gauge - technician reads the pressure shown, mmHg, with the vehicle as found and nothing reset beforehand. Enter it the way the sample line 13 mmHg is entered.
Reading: 32 mmHg
